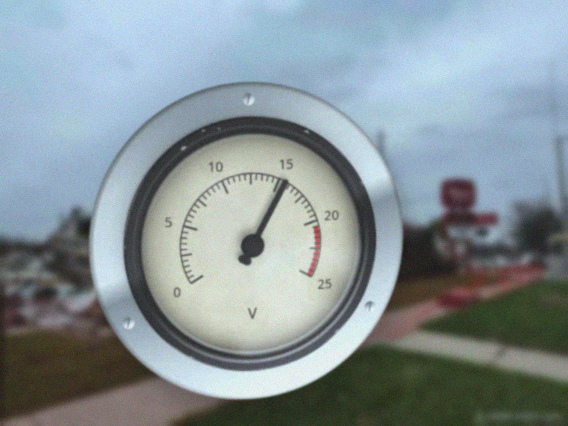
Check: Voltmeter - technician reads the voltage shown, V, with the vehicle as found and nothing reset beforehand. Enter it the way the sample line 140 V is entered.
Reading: 15.5 V
